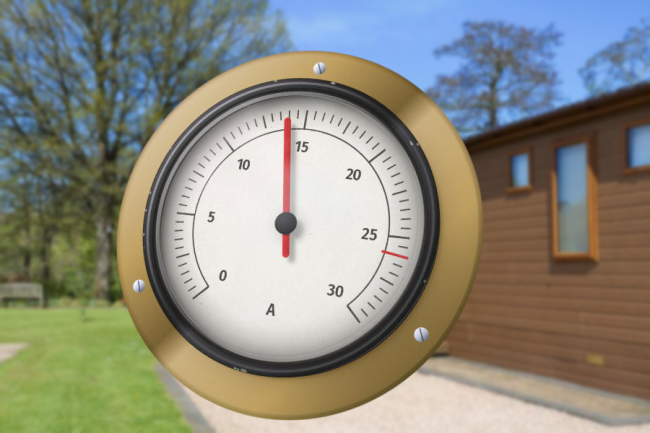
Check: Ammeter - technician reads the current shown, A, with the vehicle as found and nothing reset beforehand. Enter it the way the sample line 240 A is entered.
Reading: 14 A
